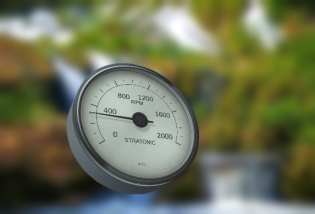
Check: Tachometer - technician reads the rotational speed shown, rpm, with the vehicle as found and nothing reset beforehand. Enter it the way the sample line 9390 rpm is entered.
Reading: 300 rpm
